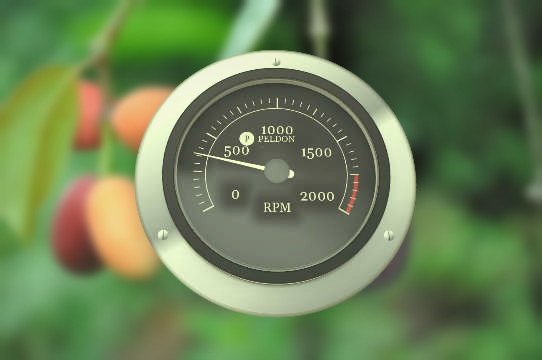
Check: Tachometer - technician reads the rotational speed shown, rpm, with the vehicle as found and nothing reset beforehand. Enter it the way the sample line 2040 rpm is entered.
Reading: 350 rpm
